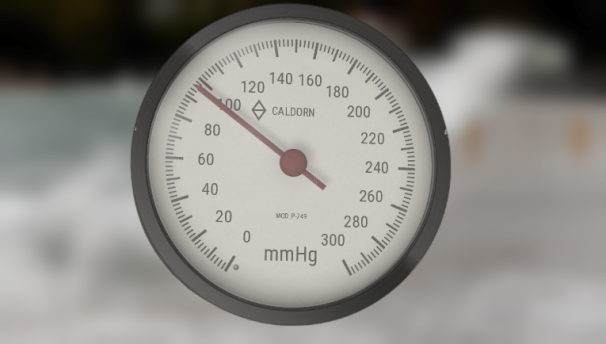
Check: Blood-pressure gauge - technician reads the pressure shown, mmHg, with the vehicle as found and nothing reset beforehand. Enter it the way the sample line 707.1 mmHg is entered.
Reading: 96 mmHg
